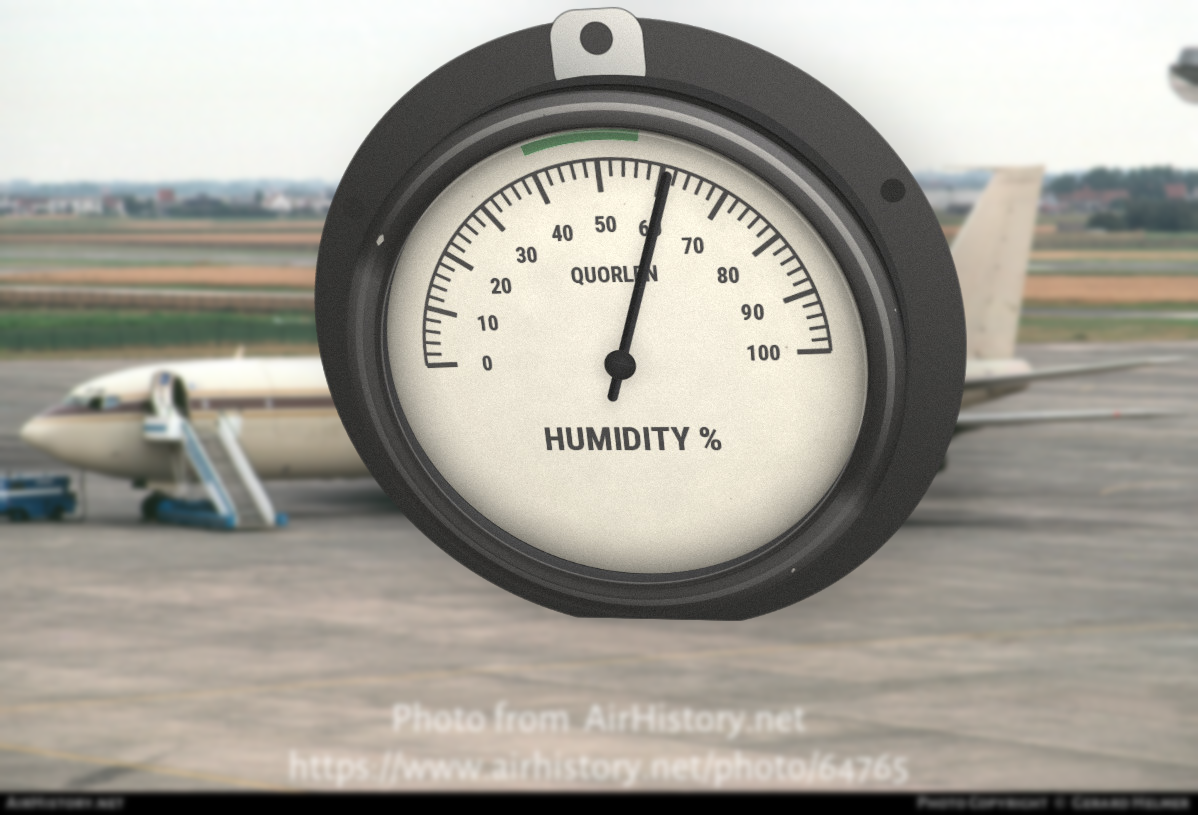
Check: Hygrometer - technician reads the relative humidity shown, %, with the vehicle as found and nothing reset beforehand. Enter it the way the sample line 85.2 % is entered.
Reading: 61 %
